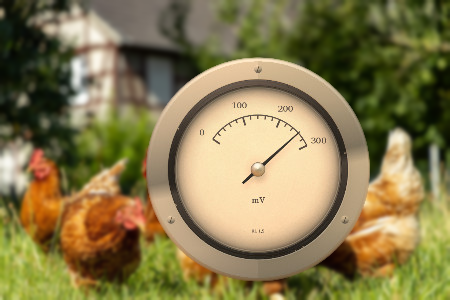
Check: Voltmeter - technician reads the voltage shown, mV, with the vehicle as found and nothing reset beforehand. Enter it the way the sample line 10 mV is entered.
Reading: 260 mV
